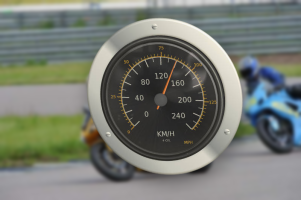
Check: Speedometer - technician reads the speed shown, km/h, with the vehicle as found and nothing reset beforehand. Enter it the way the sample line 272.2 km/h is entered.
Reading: 140 km/h
